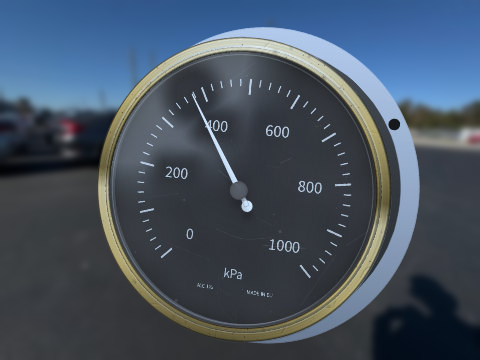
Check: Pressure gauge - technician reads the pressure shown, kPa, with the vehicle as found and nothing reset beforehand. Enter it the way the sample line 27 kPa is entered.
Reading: 380 kPa
